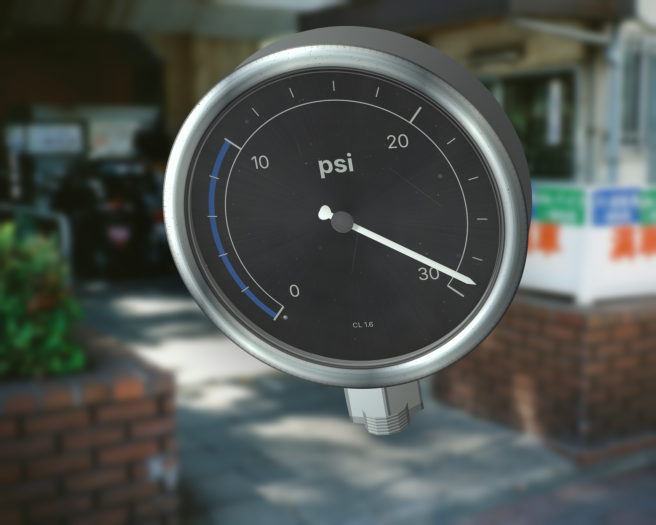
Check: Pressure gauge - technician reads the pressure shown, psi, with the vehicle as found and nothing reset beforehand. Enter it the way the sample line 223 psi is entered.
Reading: 29 psi
